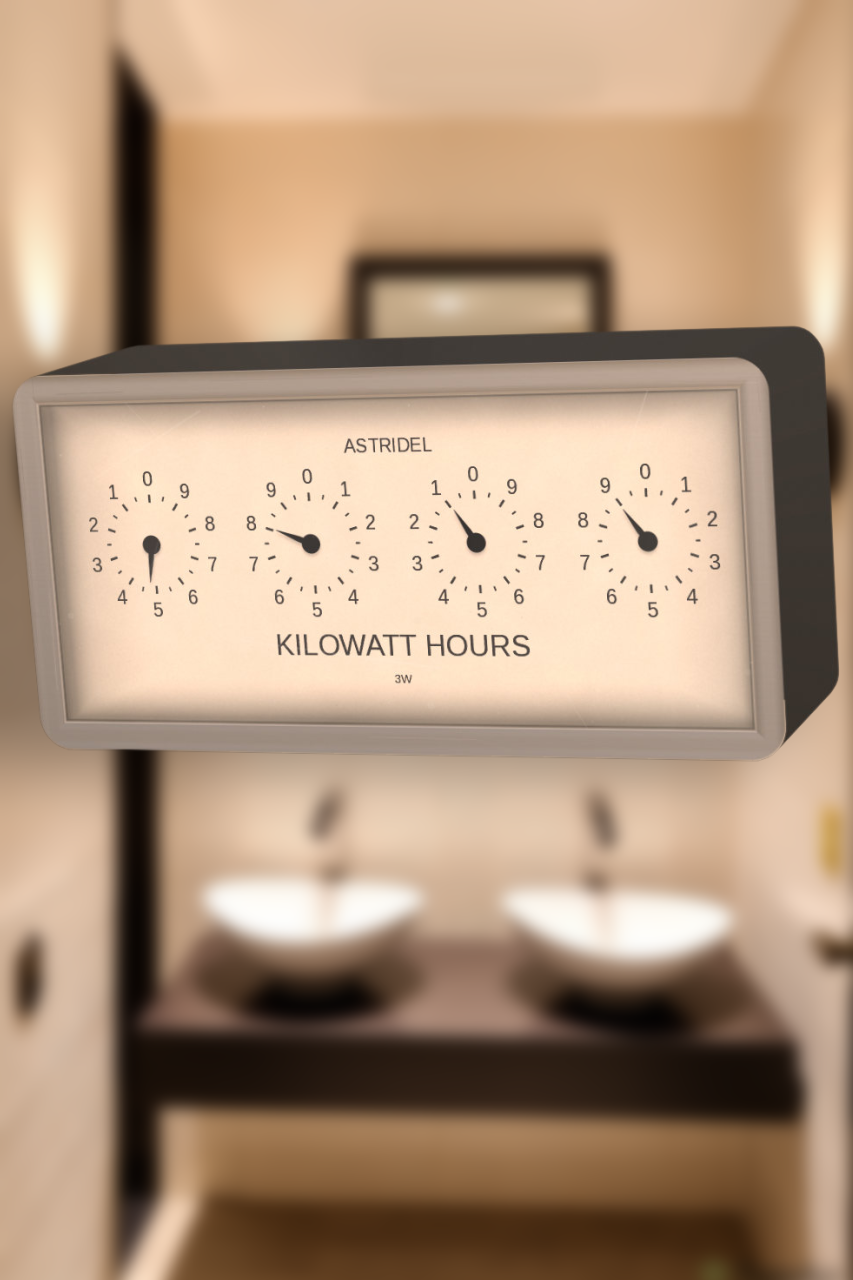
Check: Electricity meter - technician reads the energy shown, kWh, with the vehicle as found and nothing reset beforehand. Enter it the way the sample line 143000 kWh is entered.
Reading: 4809 kWh
